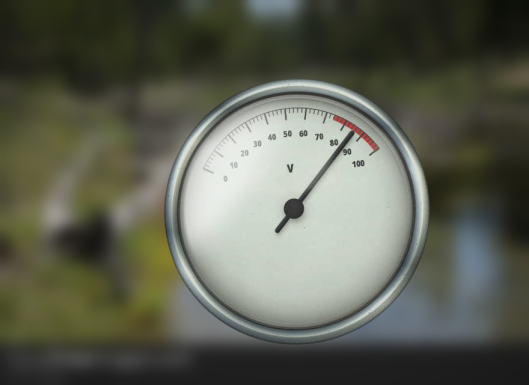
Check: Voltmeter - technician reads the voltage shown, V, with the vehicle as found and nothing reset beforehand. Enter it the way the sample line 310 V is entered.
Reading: 86 V
